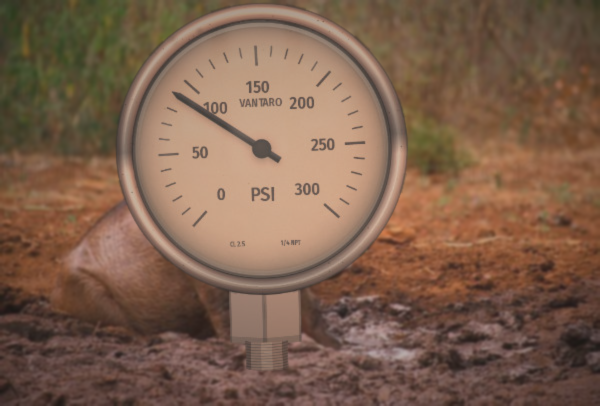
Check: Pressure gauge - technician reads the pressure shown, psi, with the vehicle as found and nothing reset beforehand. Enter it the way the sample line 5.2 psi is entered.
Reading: 90 psi
